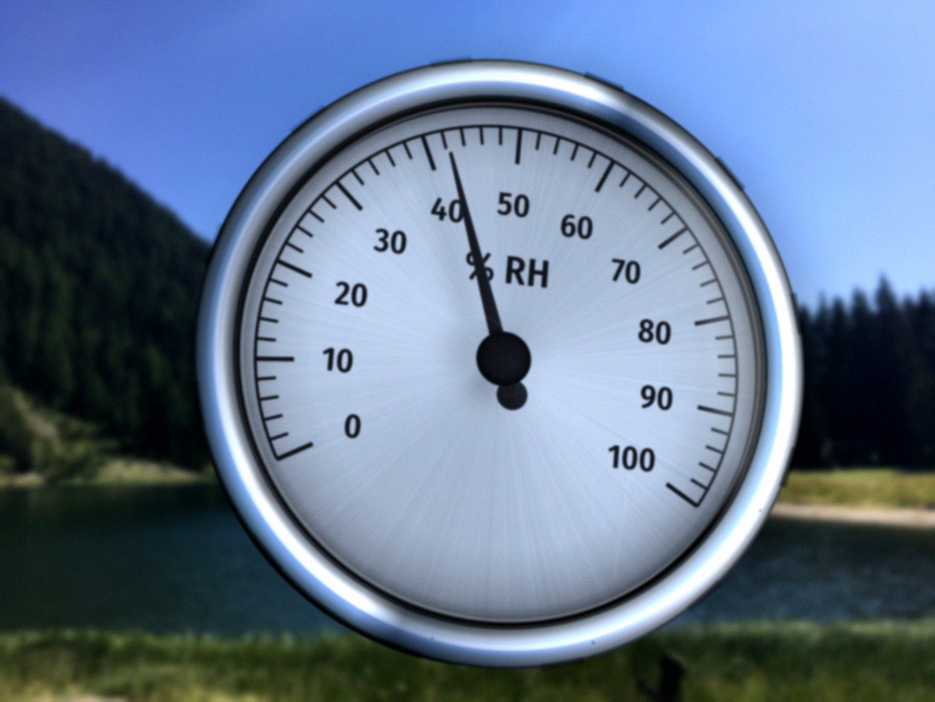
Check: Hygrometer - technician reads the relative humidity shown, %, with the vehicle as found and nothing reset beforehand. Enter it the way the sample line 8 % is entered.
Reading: 42 %
